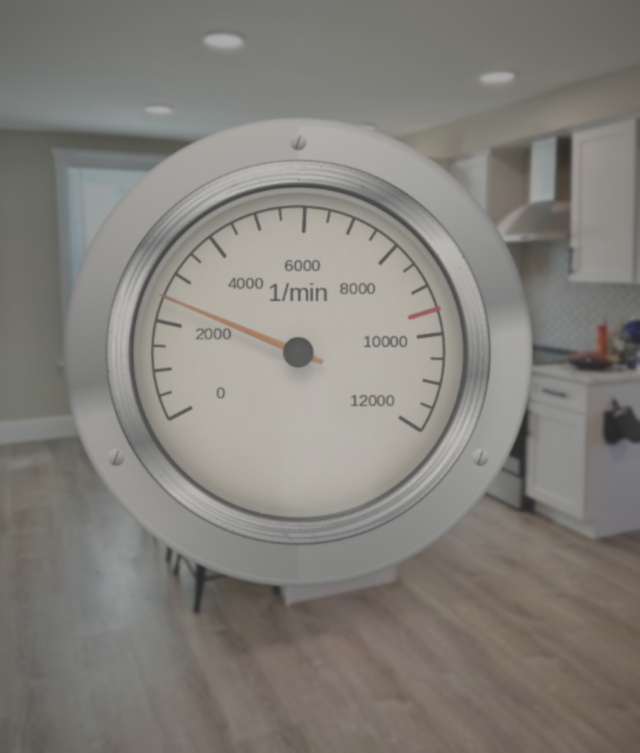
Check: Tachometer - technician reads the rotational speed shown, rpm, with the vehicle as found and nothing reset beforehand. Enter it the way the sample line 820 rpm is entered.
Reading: 2500 rpm
